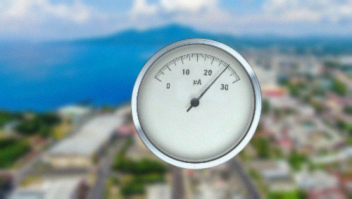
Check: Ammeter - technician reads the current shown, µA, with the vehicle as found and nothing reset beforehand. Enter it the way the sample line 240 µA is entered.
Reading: 25 µA
